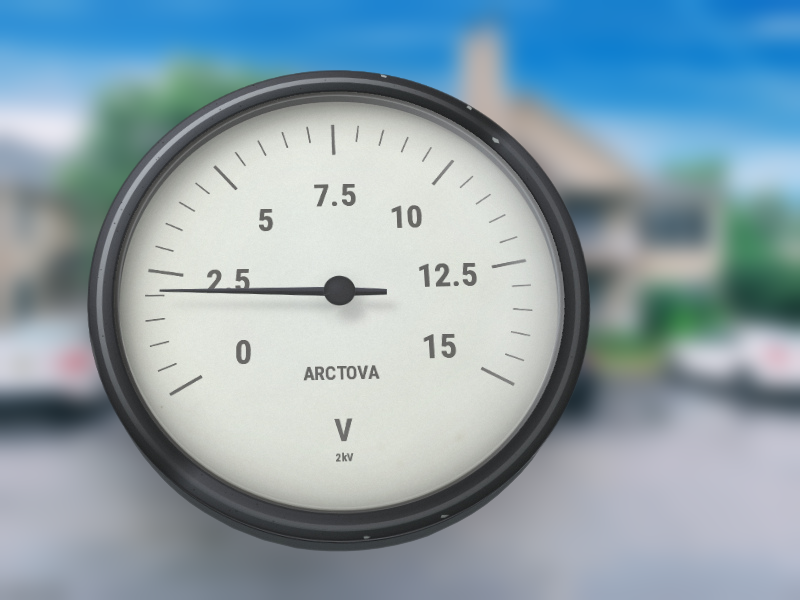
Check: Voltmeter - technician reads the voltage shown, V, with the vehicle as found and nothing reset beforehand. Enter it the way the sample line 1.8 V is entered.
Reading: 2 V
